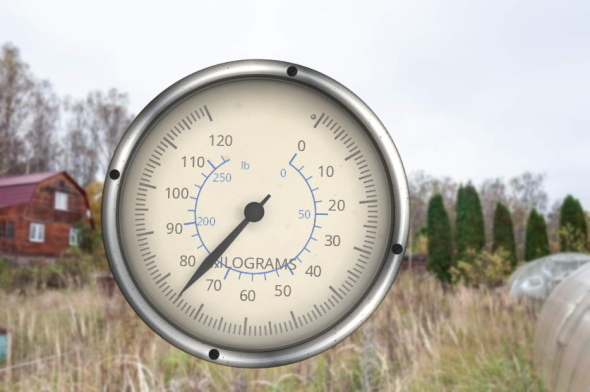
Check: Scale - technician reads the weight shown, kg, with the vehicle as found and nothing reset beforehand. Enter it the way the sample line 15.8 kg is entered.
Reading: 75 kg
